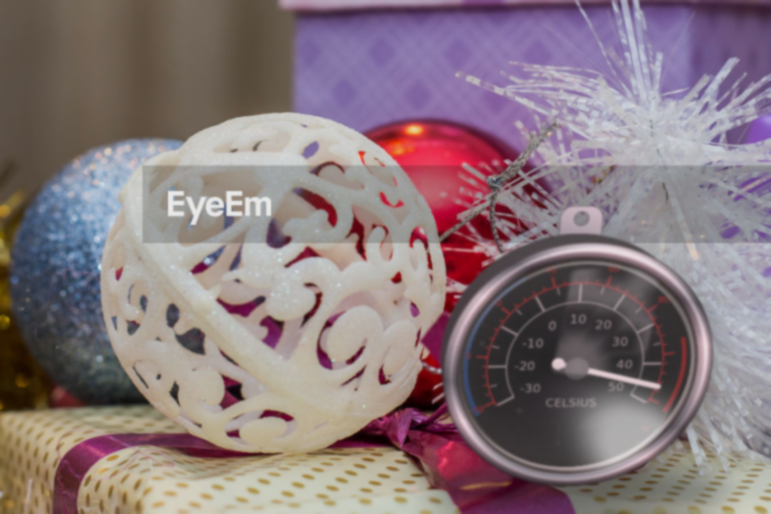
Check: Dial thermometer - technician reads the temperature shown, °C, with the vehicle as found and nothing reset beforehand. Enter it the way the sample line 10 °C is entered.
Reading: 45 °C
